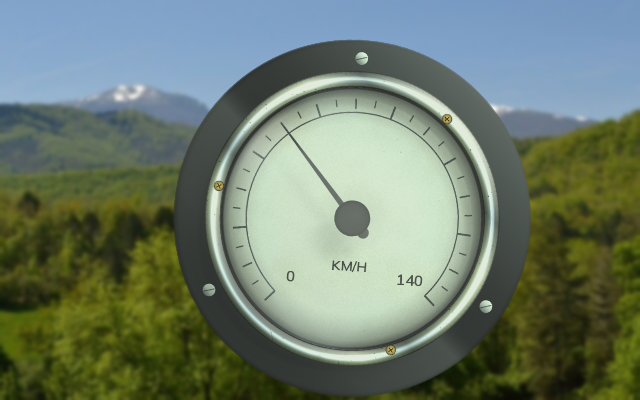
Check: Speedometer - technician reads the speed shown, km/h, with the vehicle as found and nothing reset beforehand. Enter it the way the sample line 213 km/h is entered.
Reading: 50 km/h
